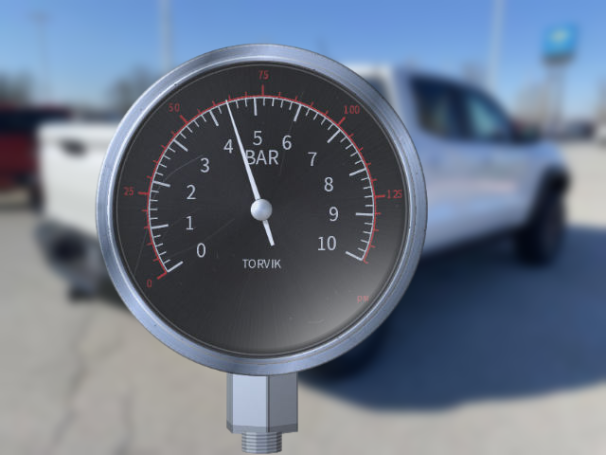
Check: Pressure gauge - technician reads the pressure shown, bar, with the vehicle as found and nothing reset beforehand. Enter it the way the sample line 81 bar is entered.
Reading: 4.4 bar
